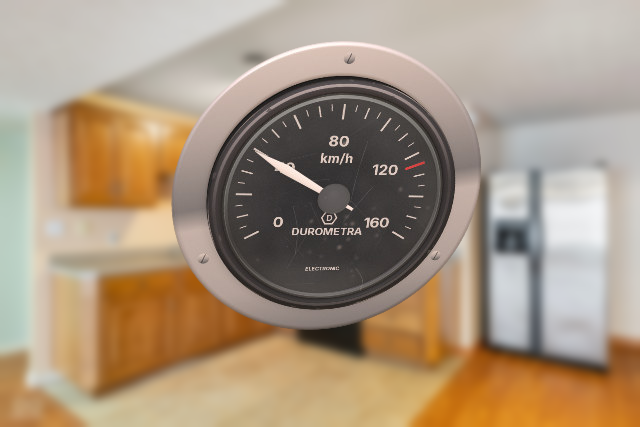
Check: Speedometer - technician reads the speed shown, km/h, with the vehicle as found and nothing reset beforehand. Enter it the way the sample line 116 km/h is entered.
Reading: 40 km/h
